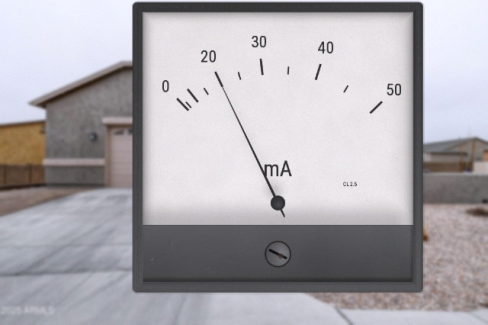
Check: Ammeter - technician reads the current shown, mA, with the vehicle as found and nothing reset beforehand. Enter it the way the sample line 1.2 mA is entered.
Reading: 20 mA
